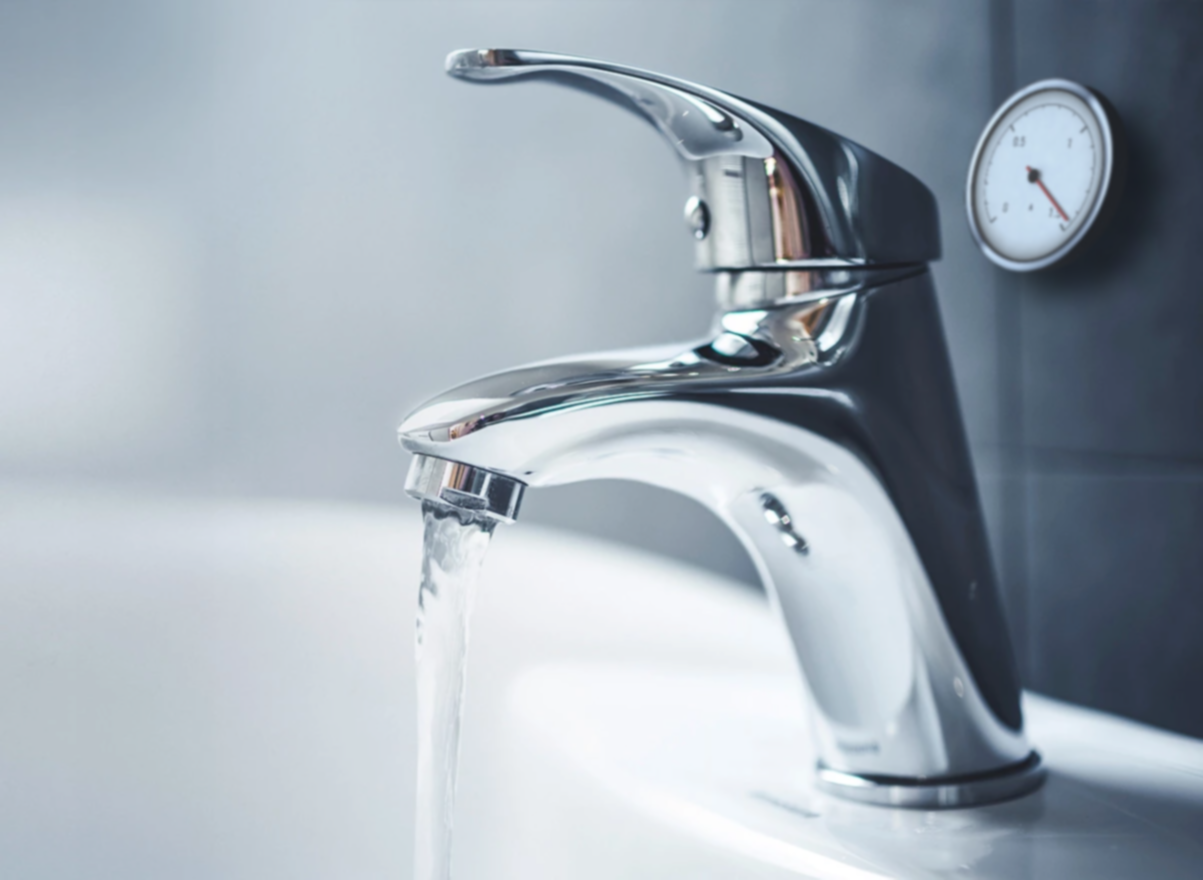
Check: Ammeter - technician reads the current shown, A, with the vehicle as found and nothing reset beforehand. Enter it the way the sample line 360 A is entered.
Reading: 1.45 A
